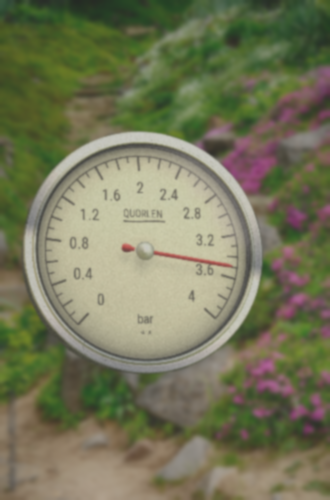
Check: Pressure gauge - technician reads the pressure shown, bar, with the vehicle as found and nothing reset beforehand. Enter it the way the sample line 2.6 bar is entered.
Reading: 3.5 bar
